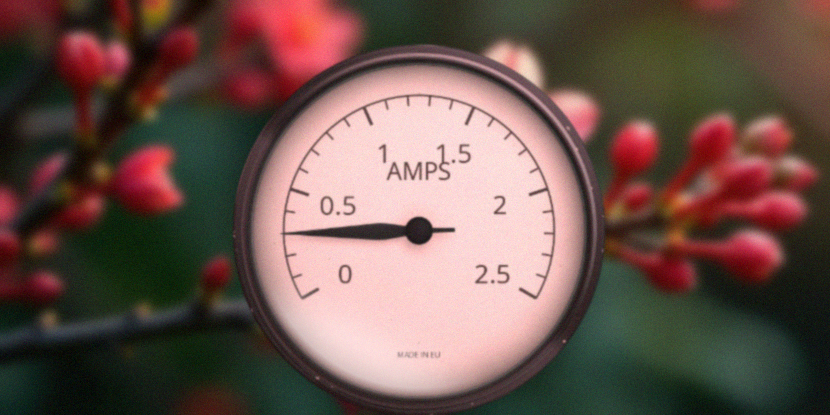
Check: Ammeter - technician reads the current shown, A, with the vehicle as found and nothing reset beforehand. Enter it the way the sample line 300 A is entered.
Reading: 0.3 A
